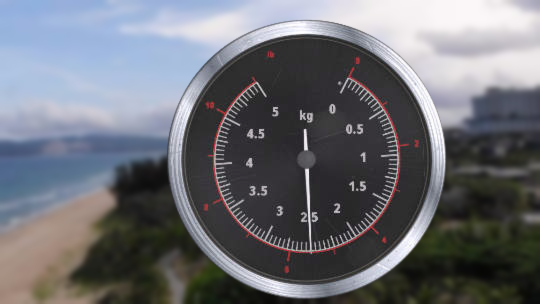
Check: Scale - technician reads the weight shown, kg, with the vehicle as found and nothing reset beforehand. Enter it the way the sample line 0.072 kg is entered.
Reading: 2.5 kg
